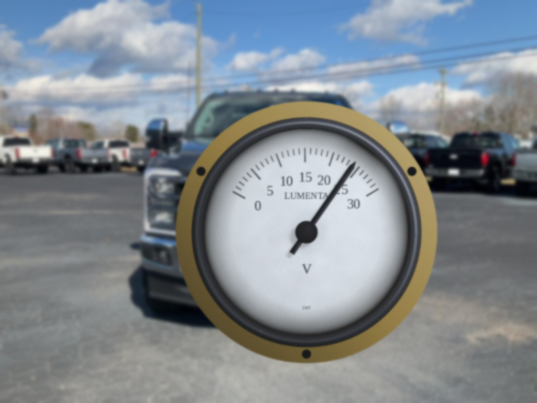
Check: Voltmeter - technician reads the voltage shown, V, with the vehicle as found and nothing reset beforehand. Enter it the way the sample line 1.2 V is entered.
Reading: 24 V
